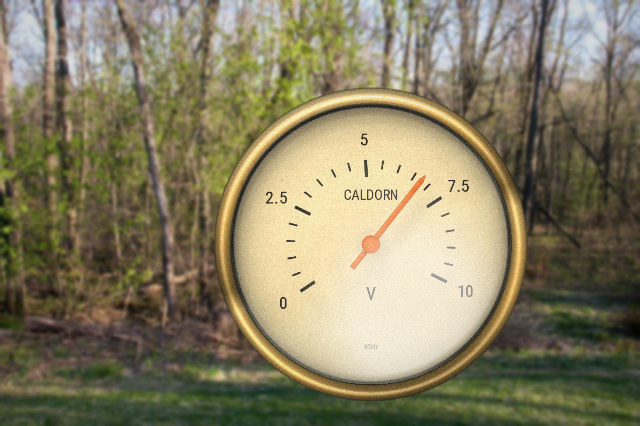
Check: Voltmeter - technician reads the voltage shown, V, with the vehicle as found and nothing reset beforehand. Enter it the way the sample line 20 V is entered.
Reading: 6.75 V
